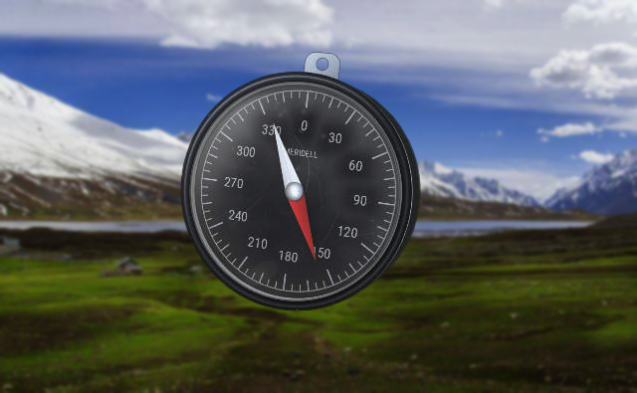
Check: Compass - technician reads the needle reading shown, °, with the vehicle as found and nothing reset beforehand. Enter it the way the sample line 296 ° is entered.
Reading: 155 °
